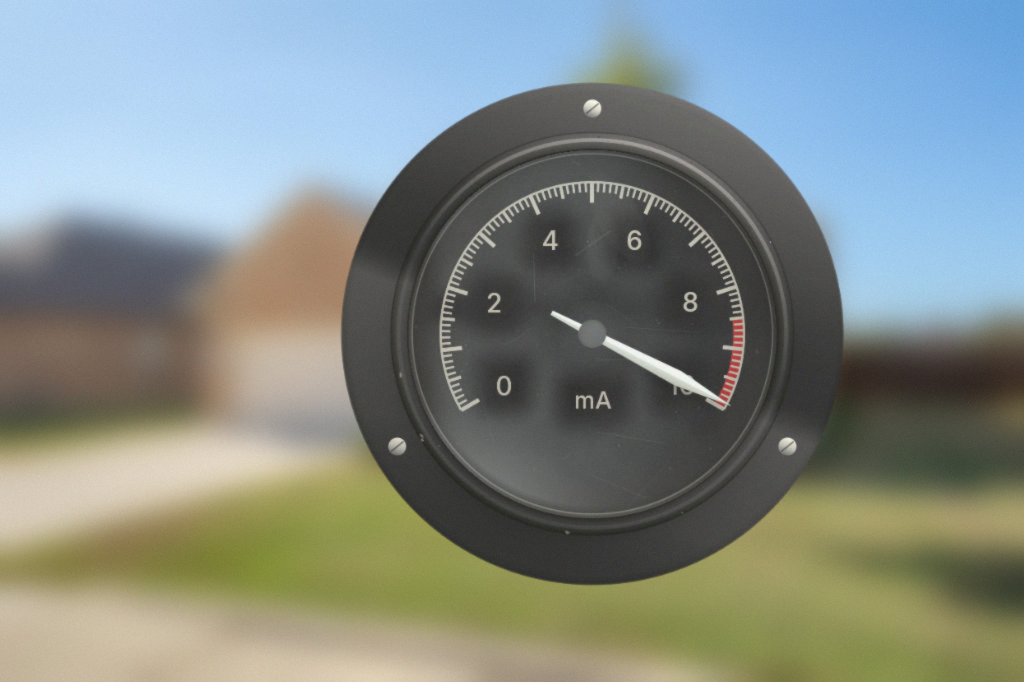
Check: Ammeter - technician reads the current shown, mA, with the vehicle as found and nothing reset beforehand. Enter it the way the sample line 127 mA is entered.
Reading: 9.9 mA
